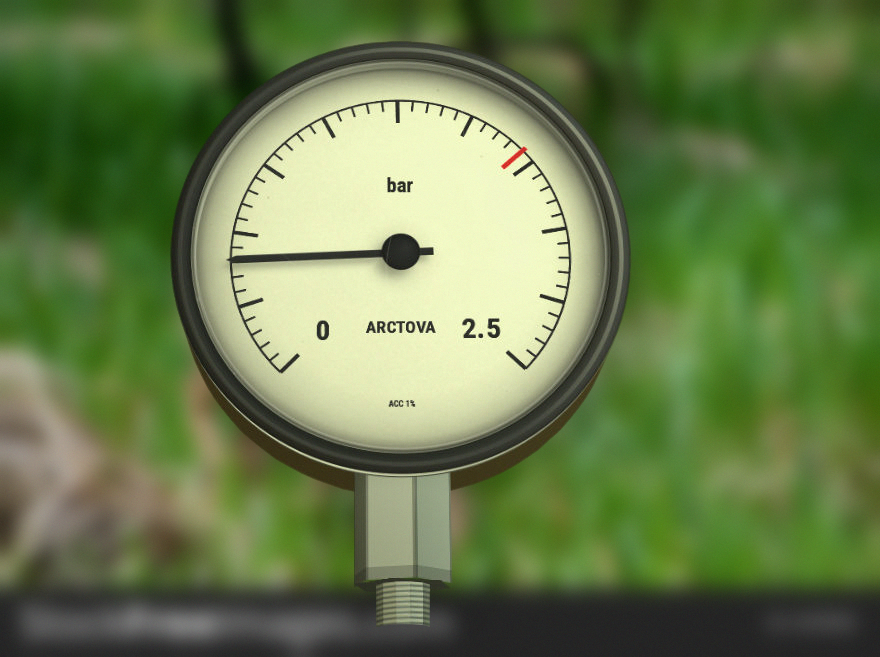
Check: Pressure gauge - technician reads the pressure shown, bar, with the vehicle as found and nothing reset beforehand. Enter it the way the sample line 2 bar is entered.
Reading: 0.4 bar
